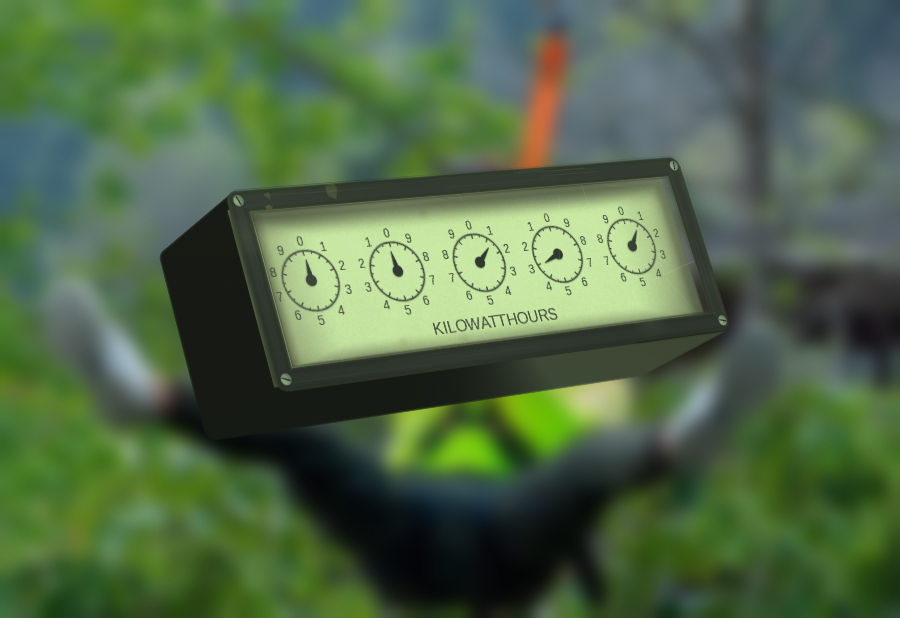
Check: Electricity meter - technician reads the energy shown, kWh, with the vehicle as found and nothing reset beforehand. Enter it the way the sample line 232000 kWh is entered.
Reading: 131 kWh
